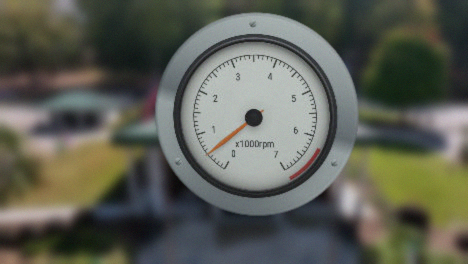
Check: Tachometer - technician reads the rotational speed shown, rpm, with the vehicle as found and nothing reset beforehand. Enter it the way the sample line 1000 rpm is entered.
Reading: 500 rpm
